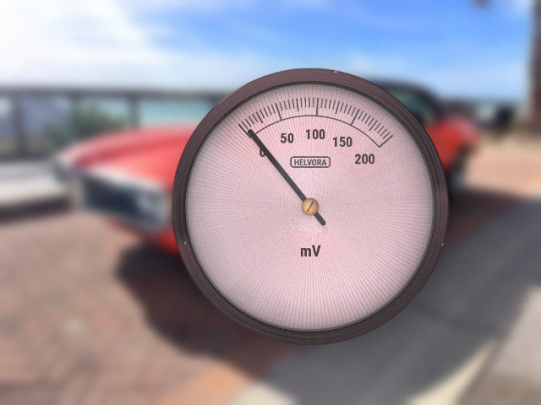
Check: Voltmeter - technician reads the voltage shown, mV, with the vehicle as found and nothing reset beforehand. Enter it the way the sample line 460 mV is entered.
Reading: 5 mV
